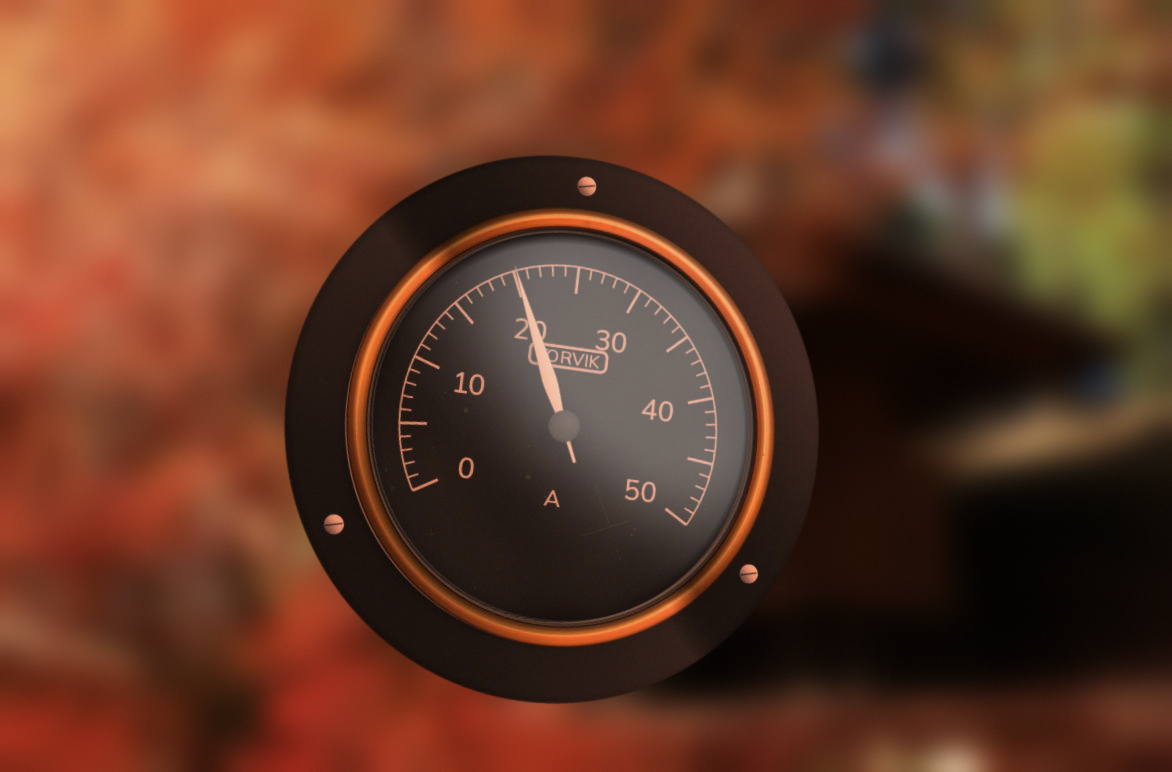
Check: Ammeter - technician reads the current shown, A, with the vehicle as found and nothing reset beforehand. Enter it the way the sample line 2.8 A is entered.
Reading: 20 A
